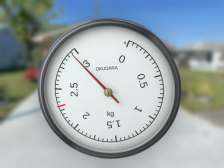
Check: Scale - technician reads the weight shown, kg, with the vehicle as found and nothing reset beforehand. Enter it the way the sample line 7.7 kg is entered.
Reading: 2.95 kg
